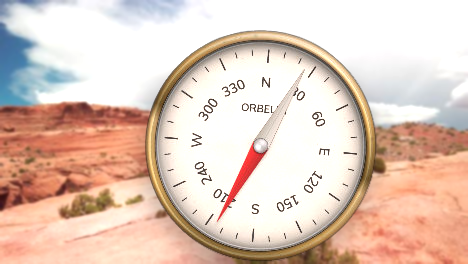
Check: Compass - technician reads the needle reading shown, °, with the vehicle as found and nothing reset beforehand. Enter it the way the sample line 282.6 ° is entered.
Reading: 205 °
